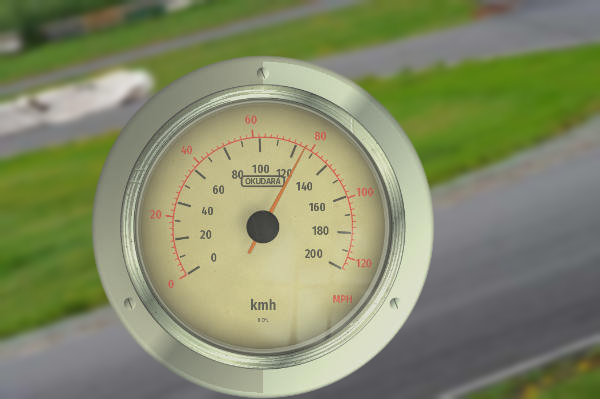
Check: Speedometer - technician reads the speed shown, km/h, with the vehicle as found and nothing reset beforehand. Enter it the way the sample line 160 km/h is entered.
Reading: 125 km/h
